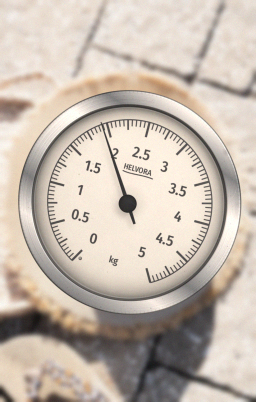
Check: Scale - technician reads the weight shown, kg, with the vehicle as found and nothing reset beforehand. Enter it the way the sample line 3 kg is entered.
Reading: 1.95 kg
